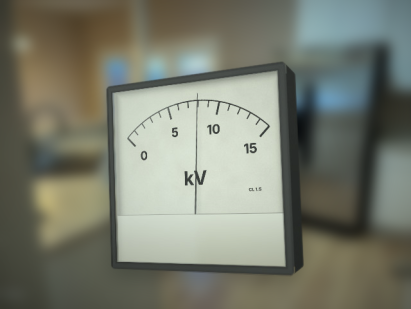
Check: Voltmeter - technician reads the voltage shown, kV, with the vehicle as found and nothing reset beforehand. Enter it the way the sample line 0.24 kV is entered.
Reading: 8 kV
